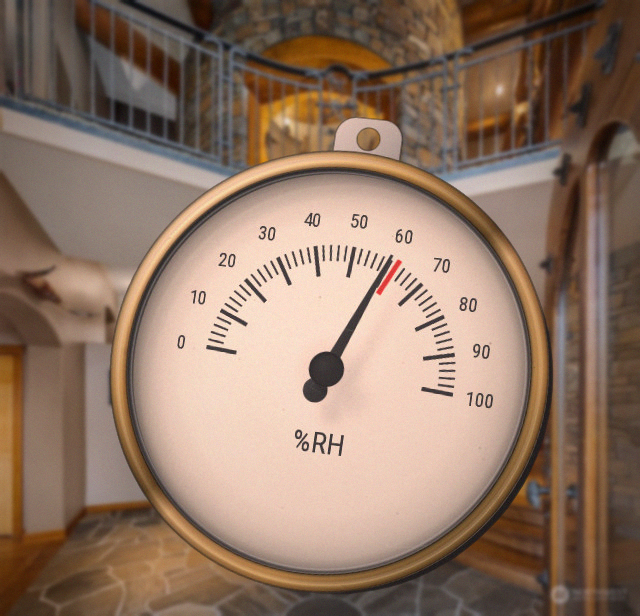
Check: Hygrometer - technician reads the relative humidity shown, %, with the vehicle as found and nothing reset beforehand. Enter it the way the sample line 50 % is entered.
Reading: 60 %
